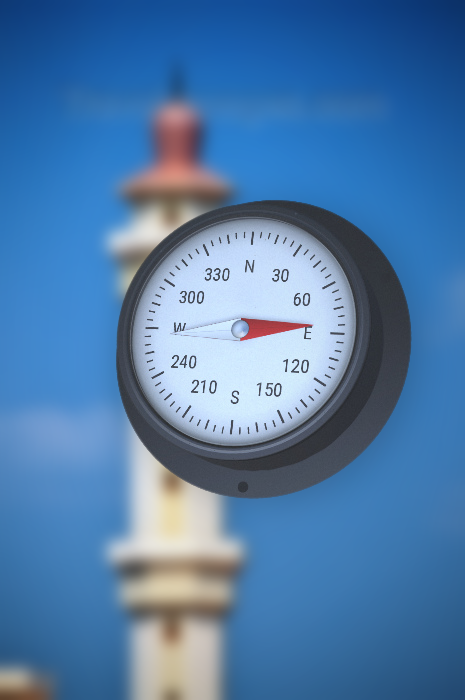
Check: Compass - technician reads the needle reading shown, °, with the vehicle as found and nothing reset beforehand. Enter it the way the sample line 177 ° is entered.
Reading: 85 °
